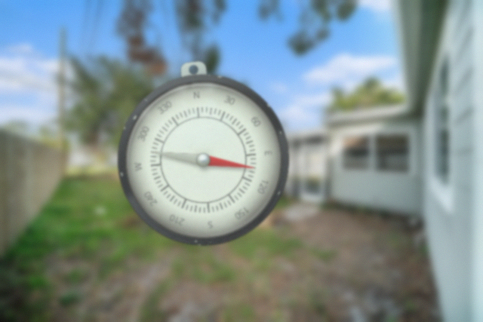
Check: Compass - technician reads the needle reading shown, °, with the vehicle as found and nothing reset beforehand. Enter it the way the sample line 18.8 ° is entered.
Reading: 105 °
